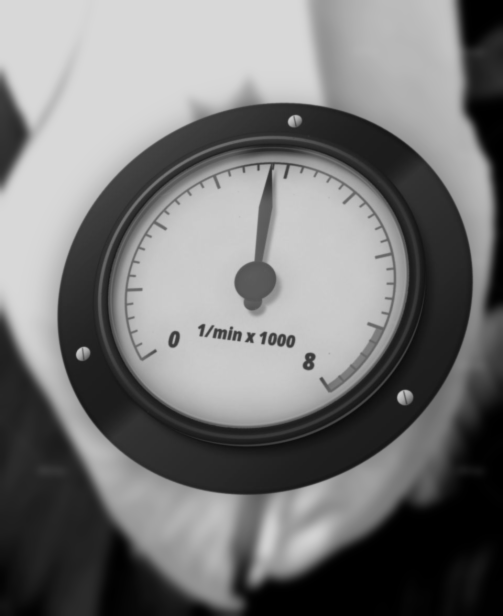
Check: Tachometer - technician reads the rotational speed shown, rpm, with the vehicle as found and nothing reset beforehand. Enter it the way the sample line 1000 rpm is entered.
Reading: 3800 rpm
